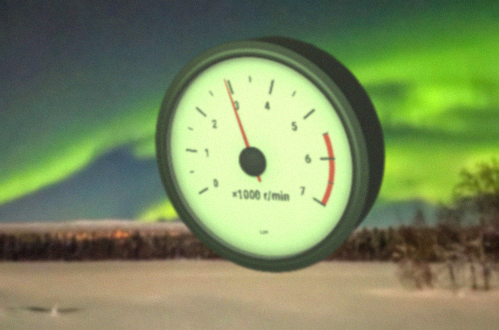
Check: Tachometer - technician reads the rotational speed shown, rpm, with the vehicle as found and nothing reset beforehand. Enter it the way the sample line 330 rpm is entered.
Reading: 3000 rpm
